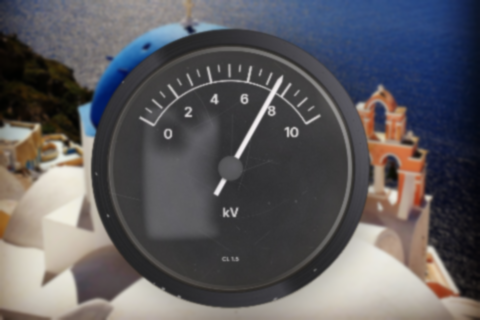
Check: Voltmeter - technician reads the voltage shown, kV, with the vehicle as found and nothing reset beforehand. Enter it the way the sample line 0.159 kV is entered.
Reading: 7.5 kV
